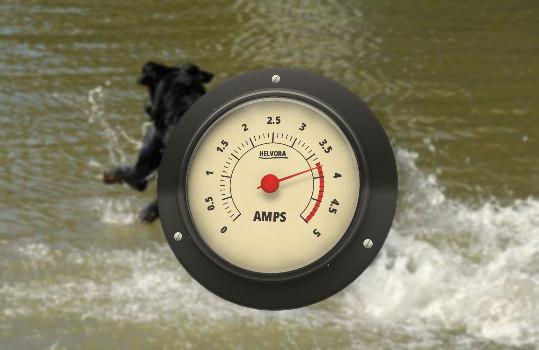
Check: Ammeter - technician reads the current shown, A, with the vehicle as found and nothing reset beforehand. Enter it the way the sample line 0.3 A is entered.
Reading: 3.8 A
